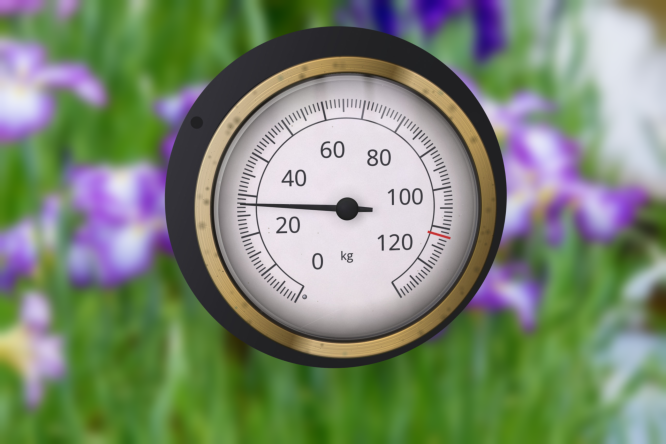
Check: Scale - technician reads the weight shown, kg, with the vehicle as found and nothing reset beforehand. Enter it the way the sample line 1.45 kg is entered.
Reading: 28 kg
